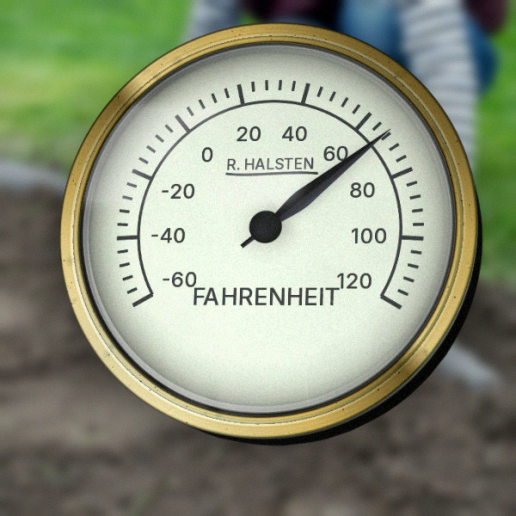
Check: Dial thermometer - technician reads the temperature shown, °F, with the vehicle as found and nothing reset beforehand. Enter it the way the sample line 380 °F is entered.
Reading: 68 °F
